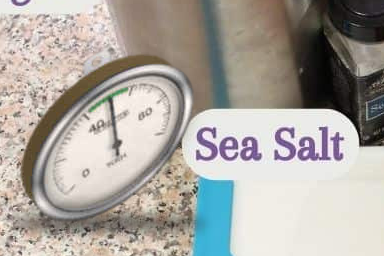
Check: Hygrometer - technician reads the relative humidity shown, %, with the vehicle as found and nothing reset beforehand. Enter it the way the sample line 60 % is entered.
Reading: 50 %
